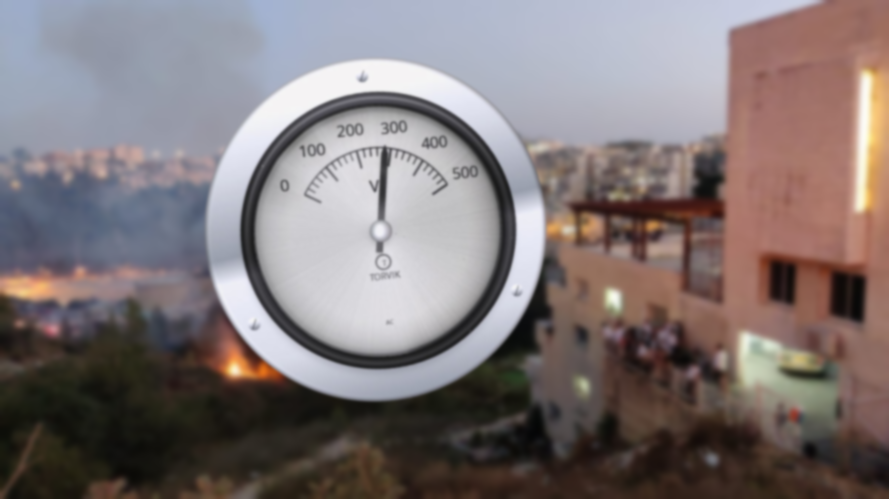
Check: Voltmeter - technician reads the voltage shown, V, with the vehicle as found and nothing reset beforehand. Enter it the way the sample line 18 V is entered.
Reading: 280 V
